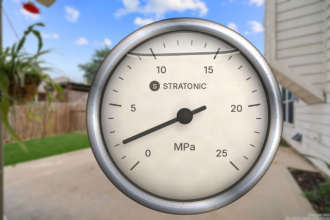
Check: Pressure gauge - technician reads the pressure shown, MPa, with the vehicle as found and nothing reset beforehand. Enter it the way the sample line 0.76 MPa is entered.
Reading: 2 MPa
